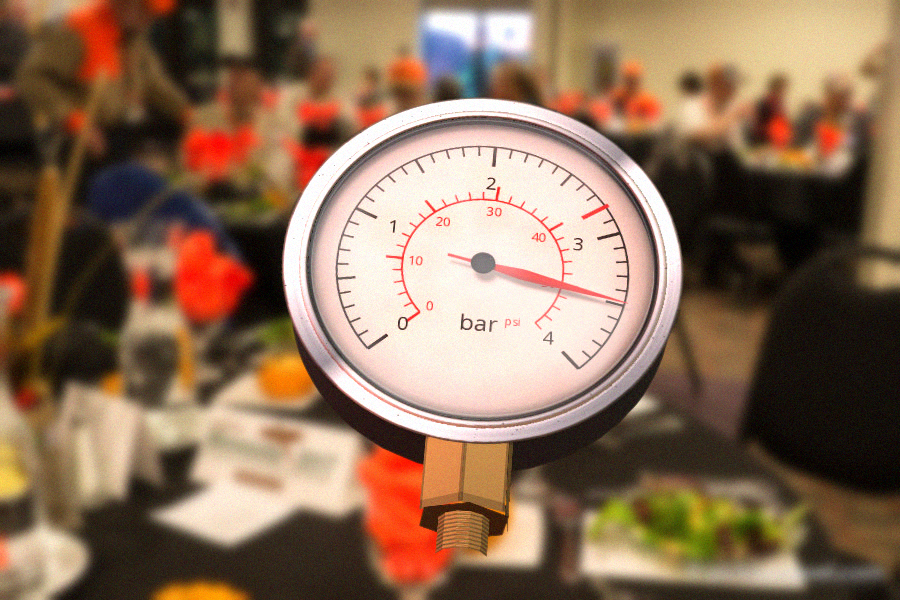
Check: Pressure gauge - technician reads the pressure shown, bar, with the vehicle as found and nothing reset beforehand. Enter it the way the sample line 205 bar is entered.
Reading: 3.5 bar
